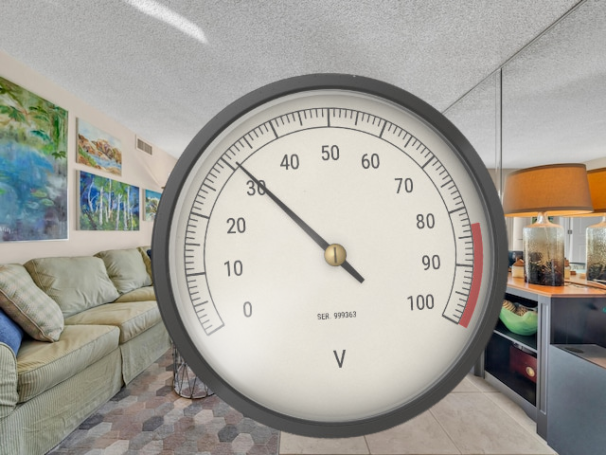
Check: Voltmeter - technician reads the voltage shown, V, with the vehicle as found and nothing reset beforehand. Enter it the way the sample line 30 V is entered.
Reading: 31 V
